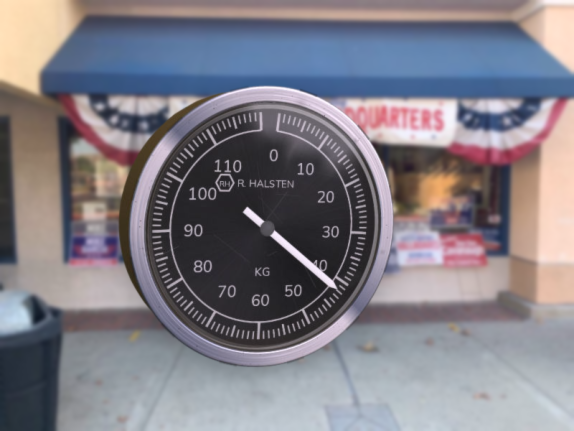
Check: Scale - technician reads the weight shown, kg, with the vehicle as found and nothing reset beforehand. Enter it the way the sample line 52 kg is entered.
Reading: 42 kg
